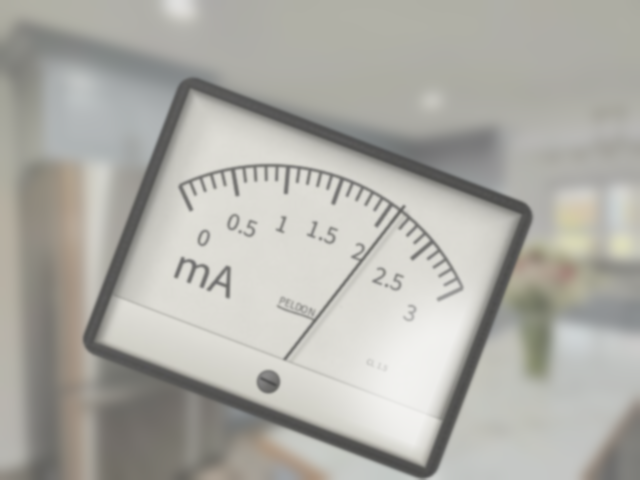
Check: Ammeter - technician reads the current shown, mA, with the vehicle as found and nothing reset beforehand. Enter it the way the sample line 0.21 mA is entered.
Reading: 2.1 mA
